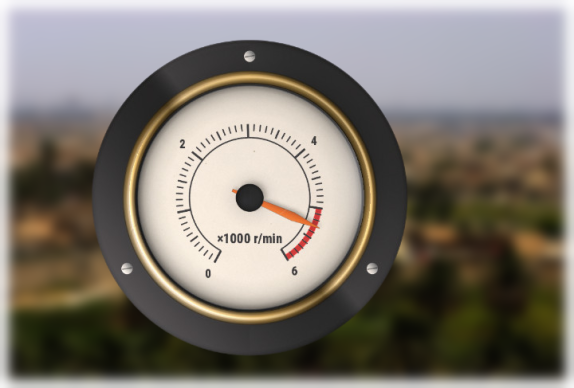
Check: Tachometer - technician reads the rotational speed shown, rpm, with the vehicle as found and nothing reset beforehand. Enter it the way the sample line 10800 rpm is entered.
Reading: 5300 rpm
